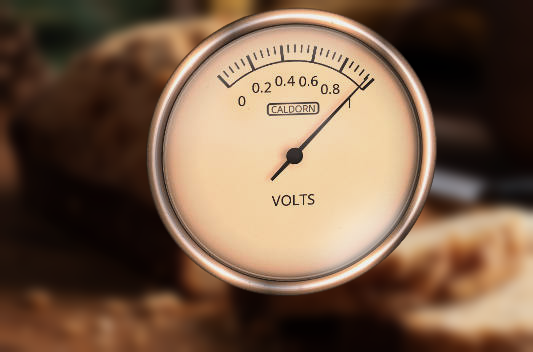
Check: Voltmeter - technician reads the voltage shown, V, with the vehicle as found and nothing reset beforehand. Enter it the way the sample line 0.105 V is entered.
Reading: 0.96 V
